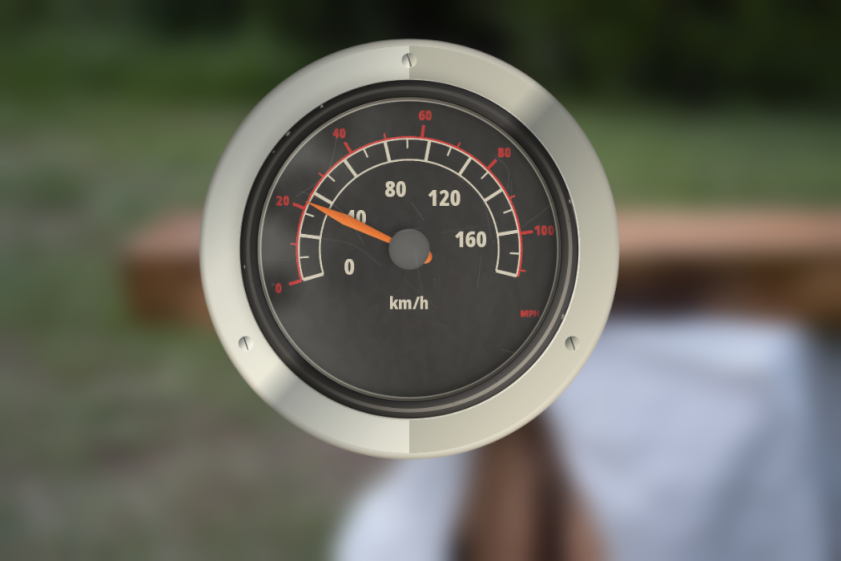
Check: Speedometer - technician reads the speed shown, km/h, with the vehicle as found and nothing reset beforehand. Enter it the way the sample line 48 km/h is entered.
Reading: 35 km/h
